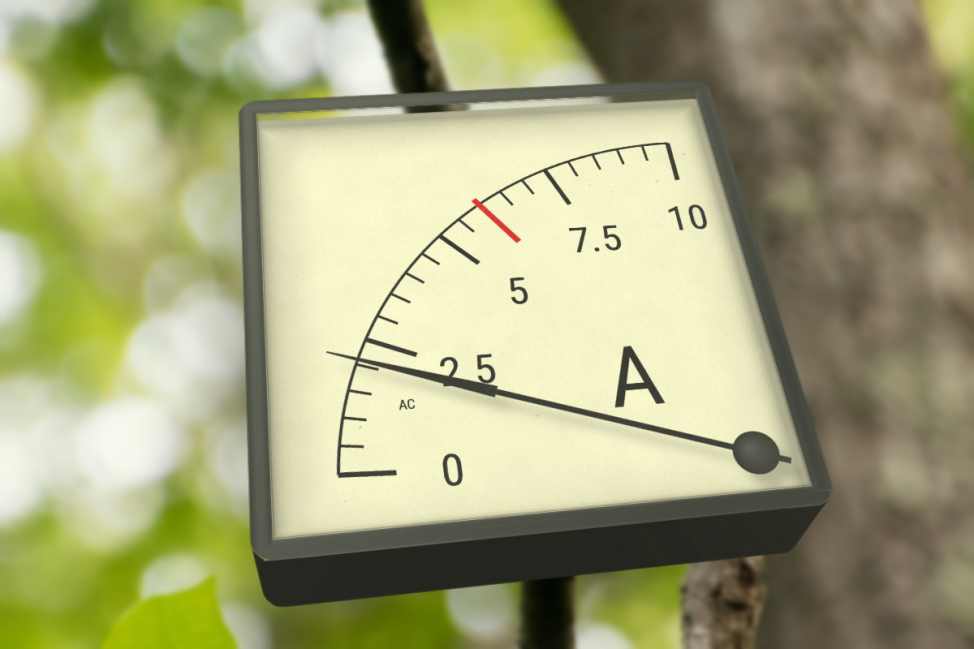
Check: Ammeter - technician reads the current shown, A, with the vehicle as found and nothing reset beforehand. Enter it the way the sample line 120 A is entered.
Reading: 2 A
